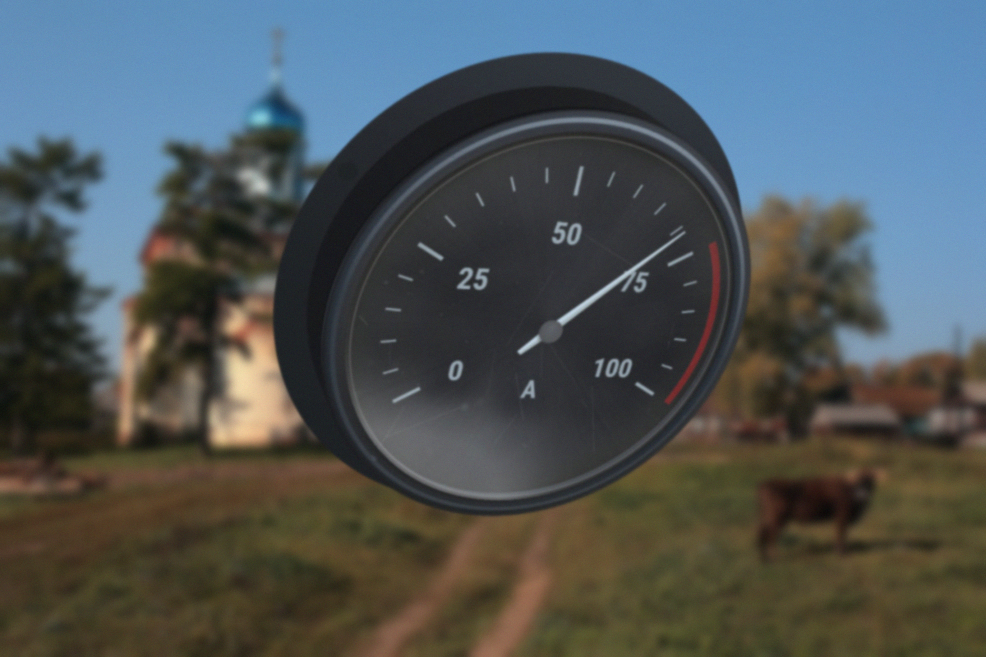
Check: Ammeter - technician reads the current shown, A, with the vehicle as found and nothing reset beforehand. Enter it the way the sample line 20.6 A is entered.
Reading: 70 A
